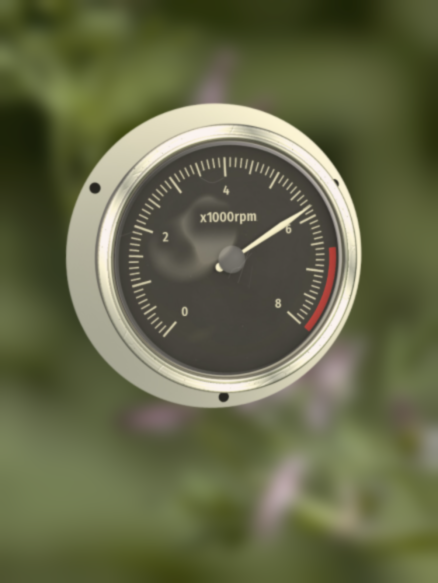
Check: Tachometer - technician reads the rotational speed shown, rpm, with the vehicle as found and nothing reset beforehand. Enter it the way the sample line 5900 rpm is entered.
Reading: 5800 rpm
